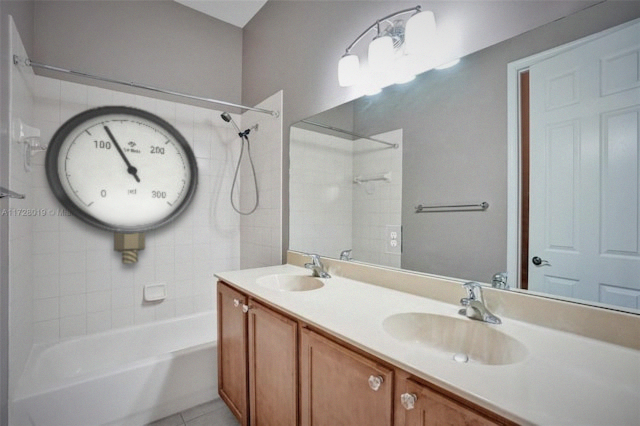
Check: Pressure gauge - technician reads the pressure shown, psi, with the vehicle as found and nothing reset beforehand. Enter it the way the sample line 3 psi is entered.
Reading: 120 psi
